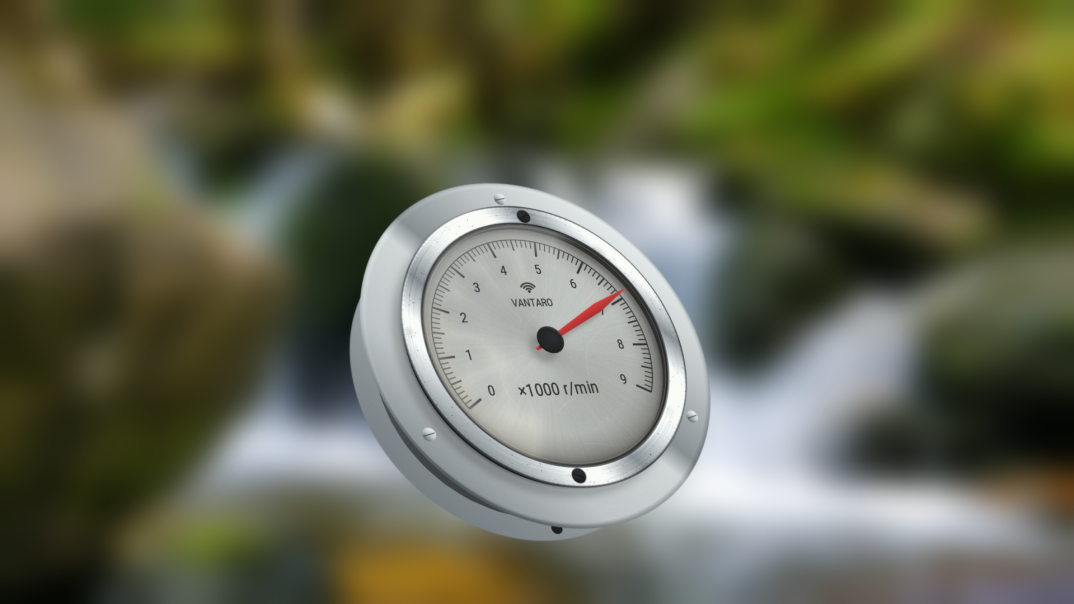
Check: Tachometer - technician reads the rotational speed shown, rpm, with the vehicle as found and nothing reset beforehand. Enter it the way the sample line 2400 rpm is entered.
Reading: 6900 rpm
